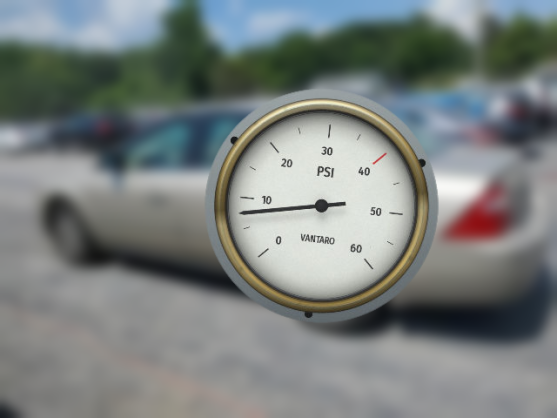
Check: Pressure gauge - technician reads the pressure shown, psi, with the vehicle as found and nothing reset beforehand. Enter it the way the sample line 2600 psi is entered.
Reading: 7.5 psi
